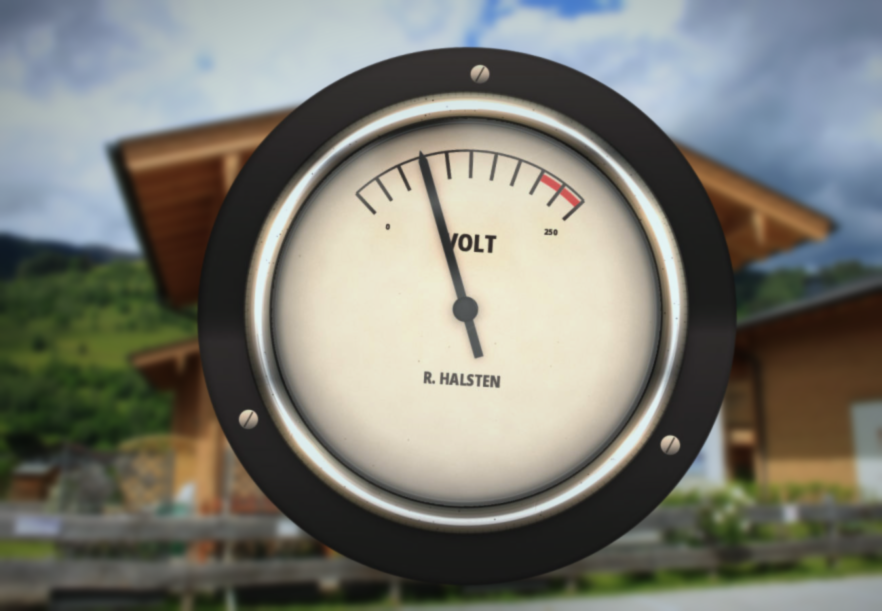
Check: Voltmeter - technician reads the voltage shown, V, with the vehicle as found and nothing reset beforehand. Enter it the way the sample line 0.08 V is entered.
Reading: 75 V
